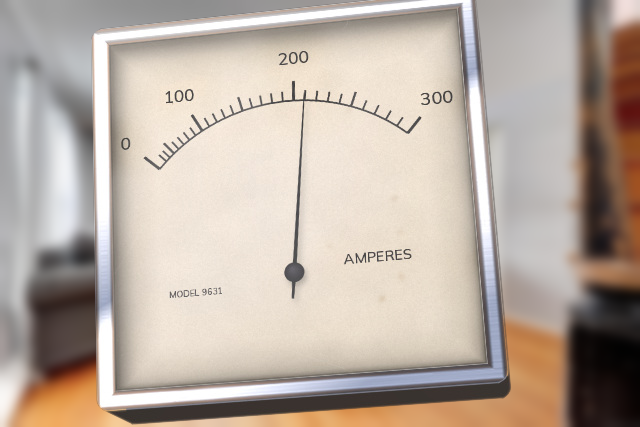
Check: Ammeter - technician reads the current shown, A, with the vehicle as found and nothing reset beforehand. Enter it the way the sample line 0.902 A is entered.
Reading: 210 A
